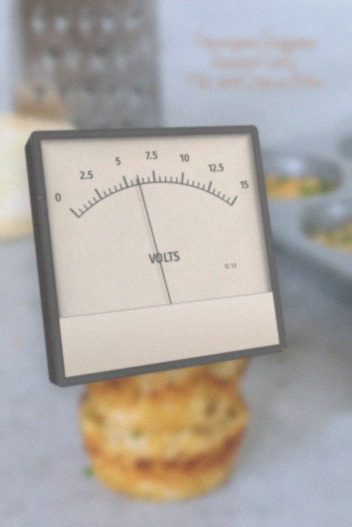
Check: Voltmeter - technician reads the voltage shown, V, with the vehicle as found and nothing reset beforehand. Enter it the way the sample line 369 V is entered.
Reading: 6 V
